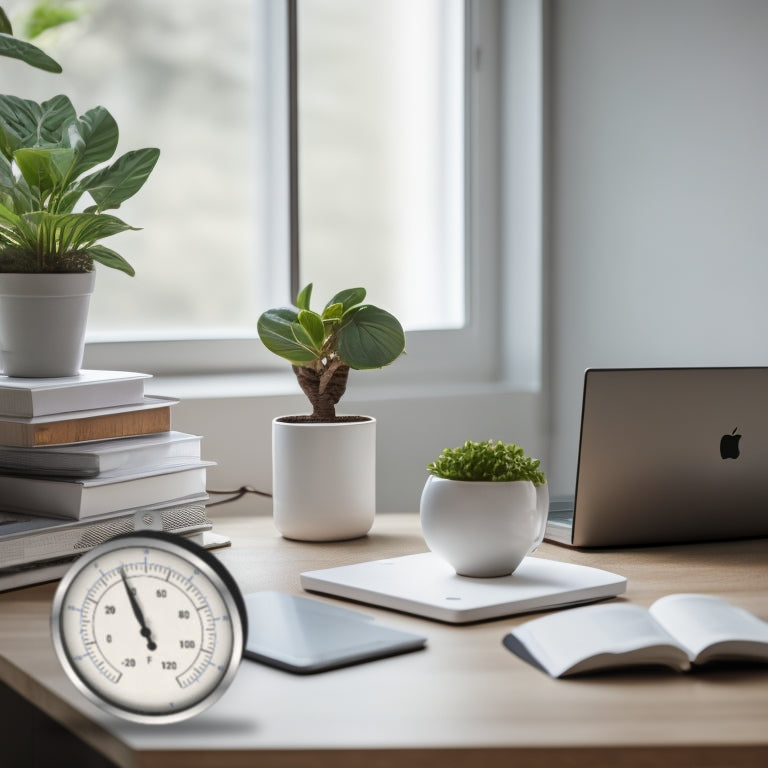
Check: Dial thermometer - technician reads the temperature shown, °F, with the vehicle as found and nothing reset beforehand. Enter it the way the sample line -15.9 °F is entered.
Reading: 40 °F
